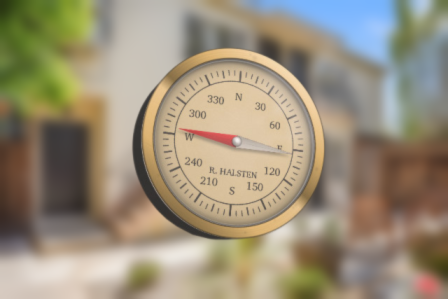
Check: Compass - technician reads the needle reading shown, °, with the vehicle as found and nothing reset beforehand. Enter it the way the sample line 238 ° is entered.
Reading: 275 °
